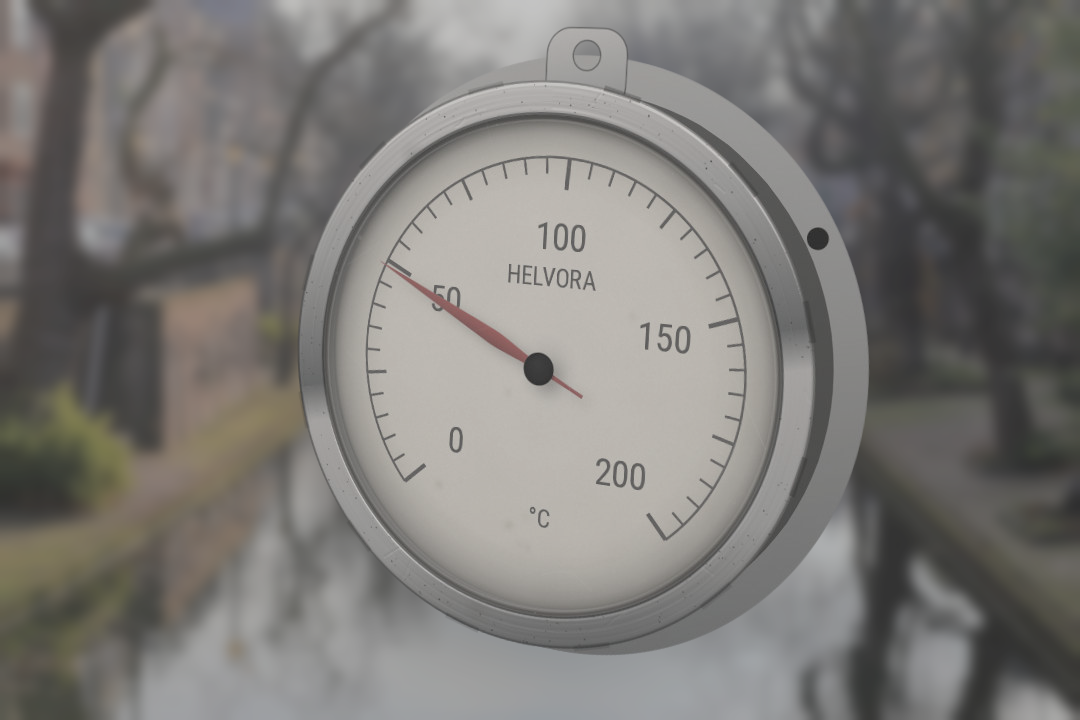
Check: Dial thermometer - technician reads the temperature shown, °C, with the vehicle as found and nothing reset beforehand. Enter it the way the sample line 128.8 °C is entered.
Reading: 50 °C
